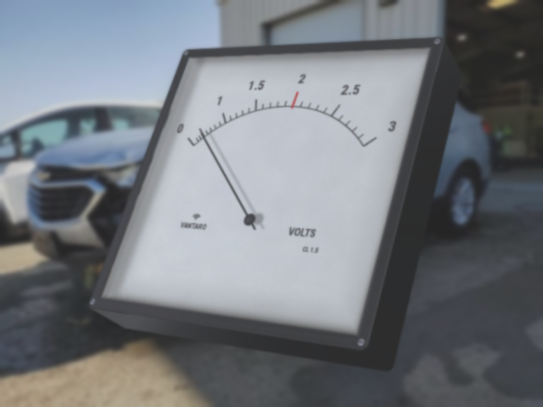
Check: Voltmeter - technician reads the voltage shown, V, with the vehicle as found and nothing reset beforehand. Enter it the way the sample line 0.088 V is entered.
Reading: 0.5 V
